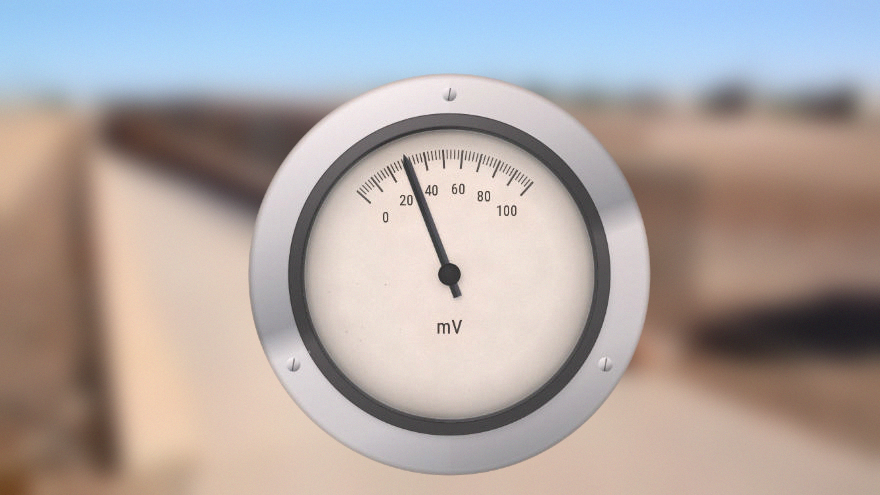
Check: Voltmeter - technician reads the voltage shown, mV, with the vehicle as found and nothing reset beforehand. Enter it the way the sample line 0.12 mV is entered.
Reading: 30 mV
